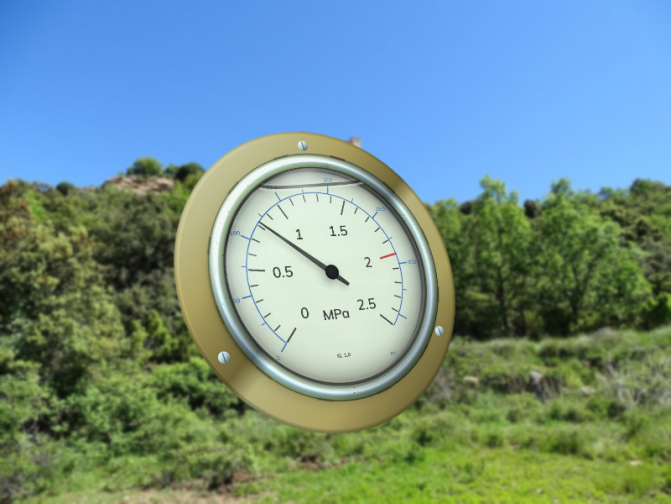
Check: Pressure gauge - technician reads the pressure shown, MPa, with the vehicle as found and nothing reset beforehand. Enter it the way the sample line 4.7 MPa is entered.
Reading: 0.8 MPa
